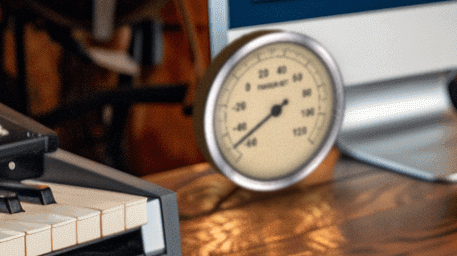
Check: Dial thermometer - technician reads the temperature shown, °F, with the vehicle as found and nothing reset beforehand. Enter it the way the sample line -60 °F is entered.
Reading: -50 °F
